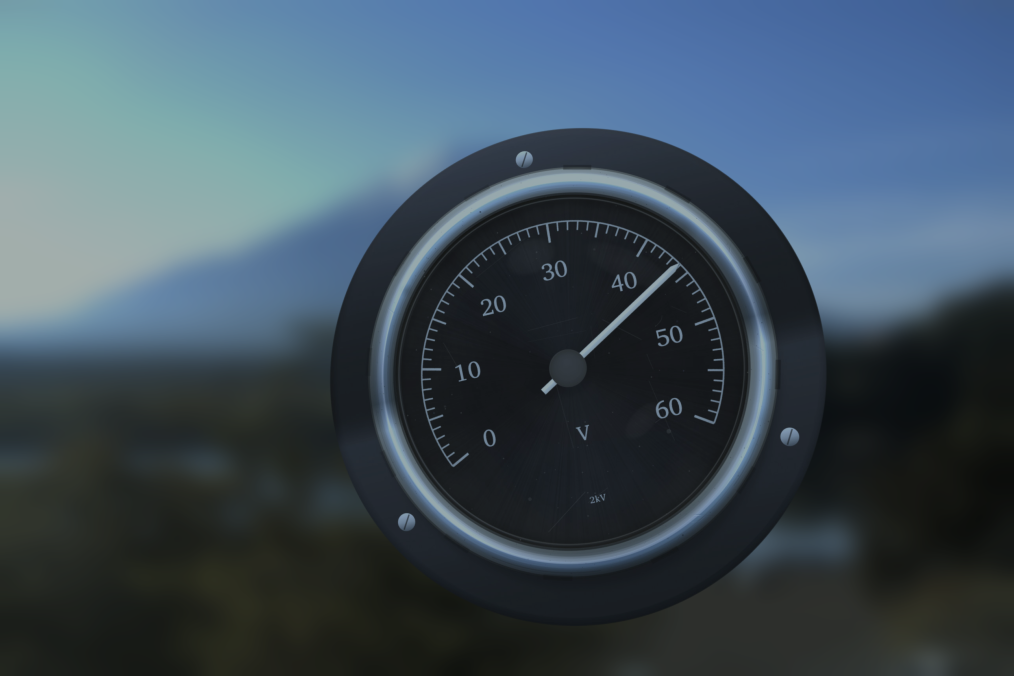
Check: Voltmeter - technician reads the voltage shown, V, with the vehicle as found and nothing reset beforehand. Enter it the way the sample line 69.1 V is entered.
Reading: 44 V
